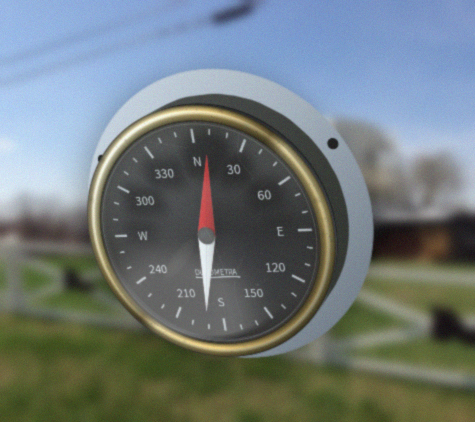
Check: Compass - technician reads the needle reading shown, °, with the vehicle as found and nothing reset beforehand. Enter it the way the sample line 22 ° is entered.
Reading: 10 °
